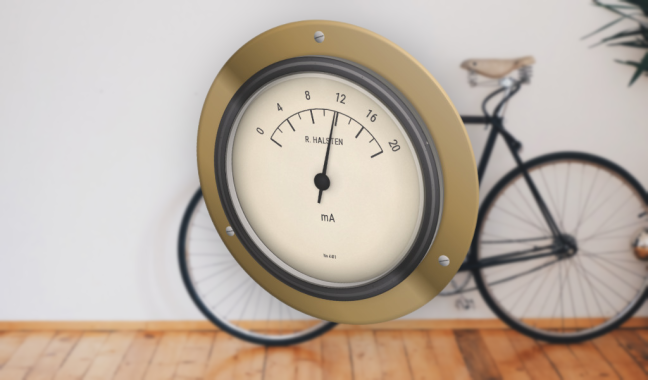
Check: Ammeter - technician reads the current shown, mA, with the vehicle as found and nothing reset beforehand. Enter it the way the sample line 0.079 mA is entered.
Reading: 12 mA
